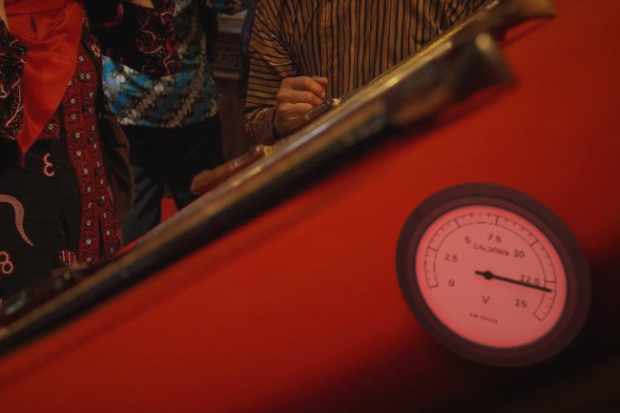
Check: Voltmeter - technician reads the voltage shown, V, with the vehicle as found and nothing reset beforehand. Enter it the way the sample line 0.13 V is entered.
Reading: 13 V
